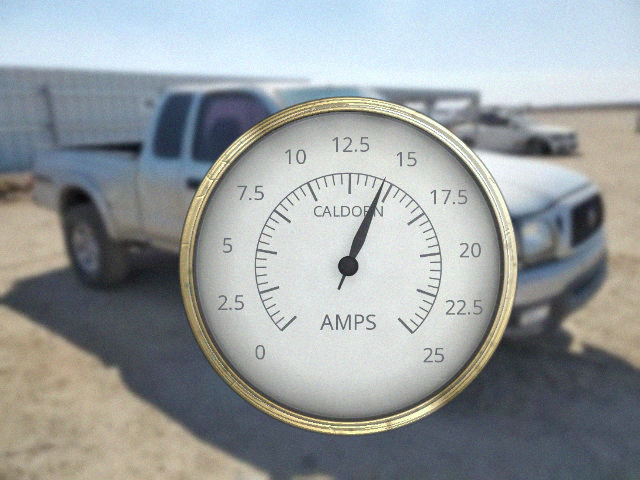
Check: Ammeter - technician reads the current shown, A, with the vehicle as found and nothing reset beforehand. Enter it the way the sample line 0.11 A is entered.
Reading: 14.5 A
